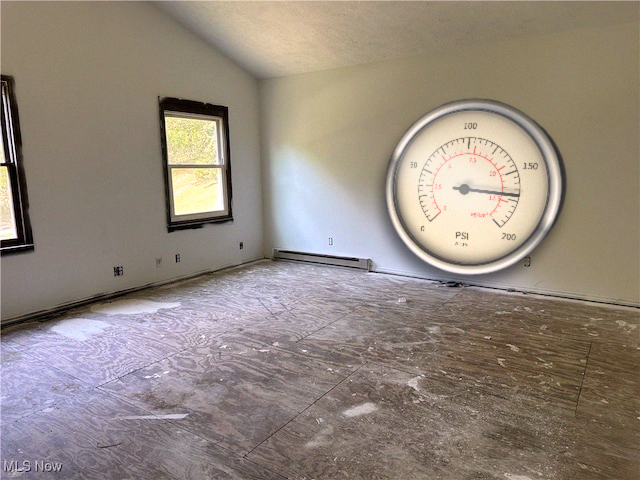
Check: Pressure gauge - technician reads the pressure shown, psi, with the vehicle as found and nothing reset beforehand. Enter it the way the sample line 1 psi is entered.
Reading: 170 psi
